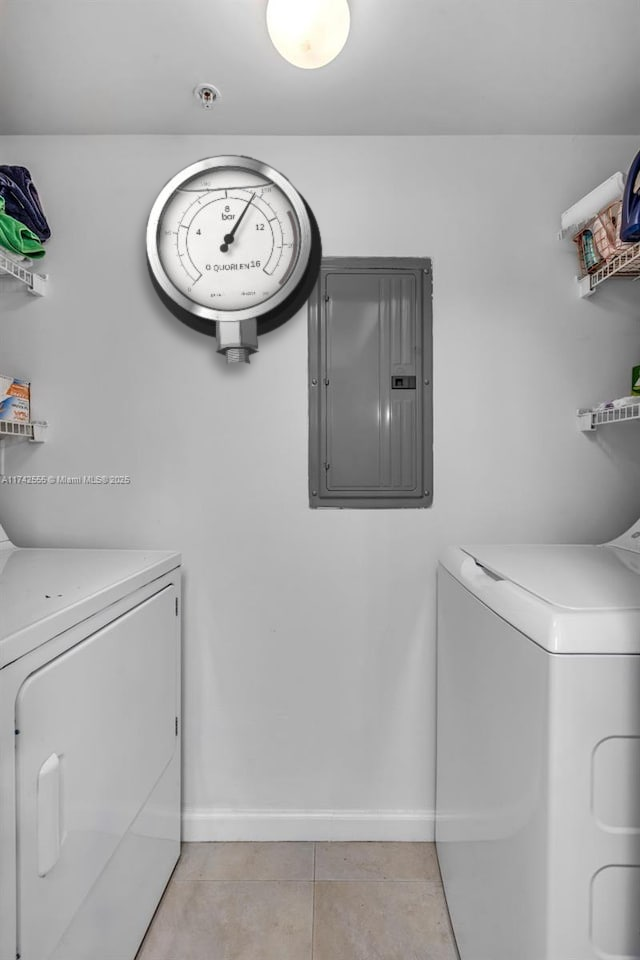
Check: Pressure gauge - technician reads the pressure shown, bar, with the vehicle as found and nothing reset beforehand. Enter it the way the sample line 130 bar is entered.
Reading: 10 bar
